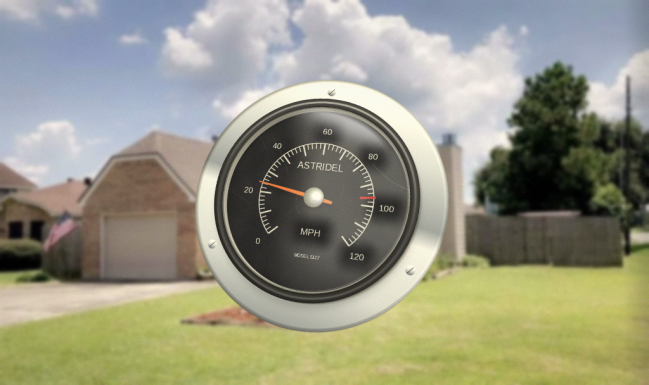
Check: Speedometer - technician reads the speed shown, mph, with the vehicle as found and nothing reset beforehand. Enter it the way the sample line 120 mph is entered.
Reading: 24 mph
